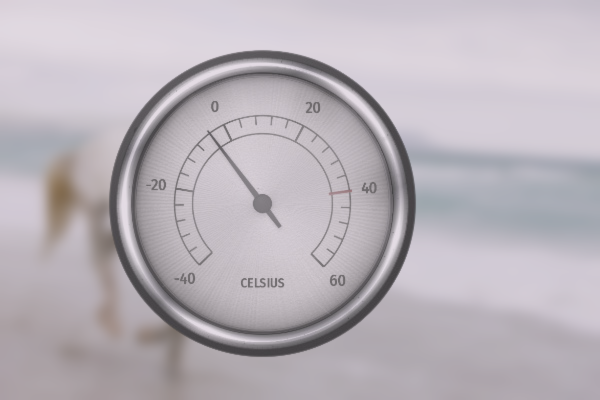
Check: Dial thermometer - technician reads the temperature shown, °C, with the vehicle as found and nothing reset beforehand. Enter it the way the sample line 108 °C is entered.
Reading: -4 °C
